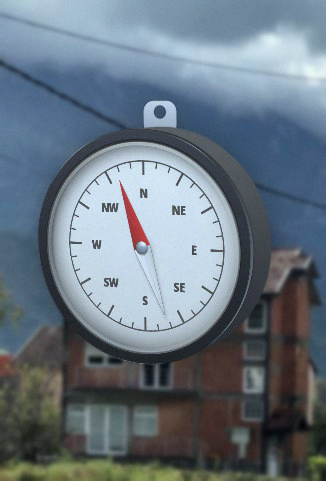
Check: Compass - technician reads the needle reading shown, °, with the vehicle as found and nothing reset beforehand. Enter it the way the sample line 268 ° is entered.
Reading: 340 °
